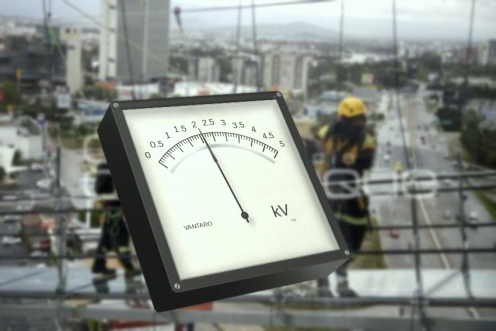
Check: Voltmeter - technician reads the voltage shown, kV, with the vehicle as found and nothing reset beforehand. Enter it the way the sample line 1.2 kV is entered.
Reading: 2 kV
